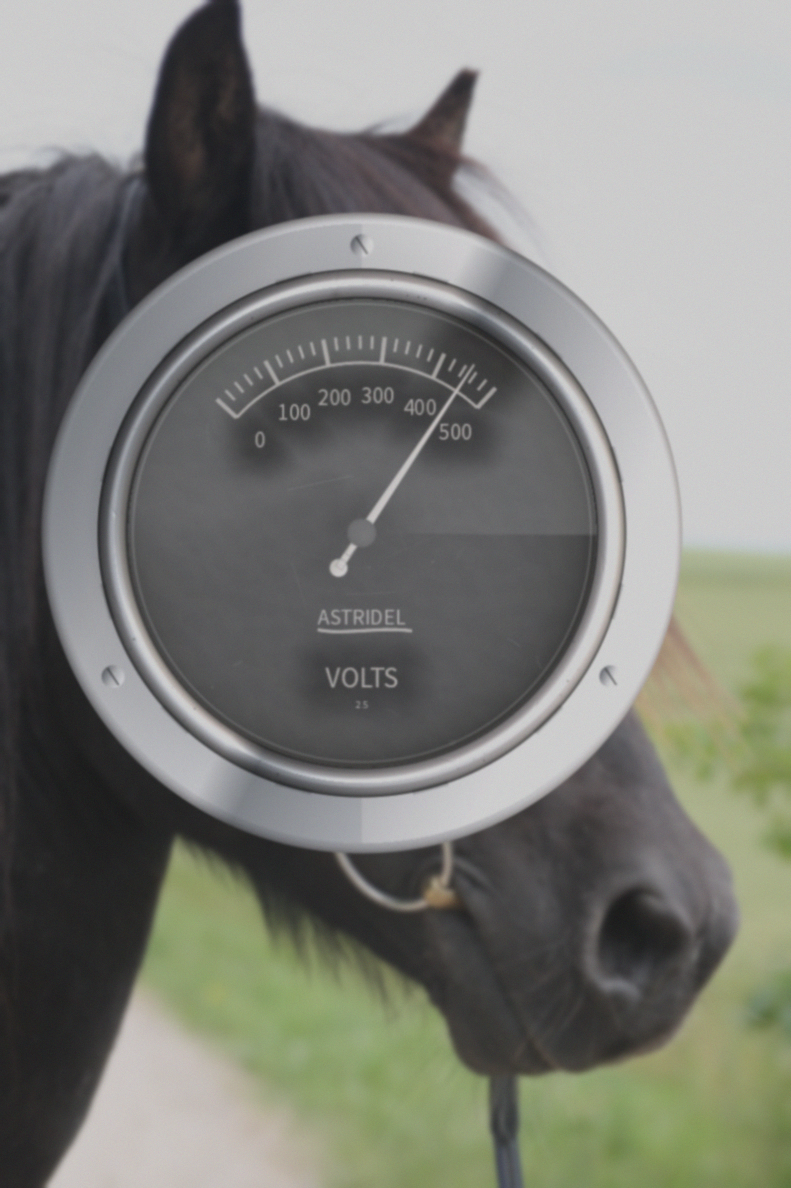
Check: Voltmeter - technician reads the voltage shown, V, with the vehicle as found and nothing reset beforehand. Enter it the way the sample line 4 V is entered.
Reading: 450 V
